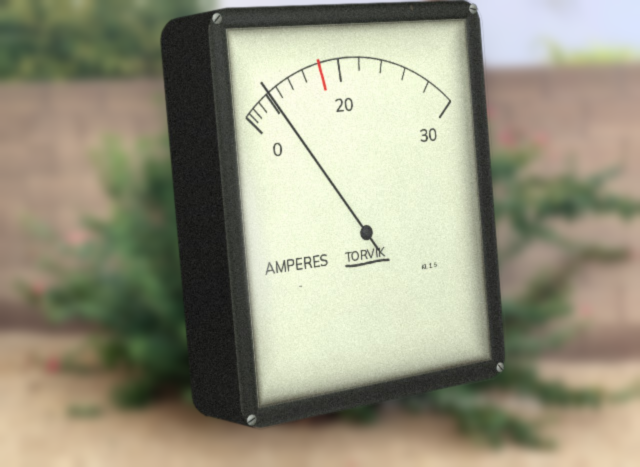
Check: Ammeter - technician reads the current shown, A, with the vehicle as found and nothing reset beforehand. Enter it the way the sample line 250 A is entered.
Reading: 10 A
